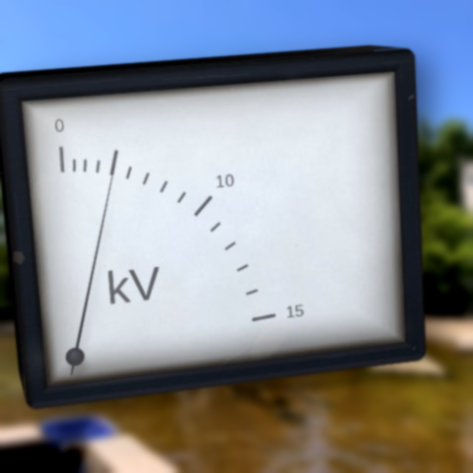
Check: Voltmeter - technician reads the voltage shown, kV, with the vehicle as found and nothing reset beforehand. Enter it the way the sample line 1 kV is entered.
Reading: 5 kV
